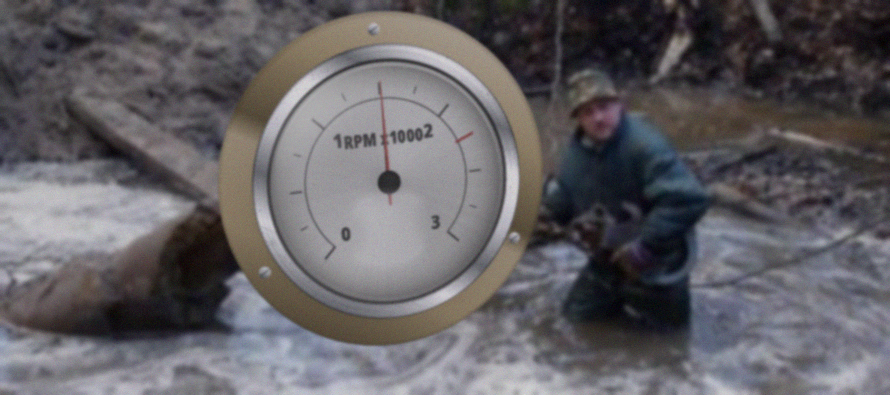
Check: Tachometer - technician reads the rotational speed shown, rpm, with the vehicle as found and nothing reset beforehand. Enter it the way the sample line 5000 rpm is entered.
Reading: 1500 rpm
